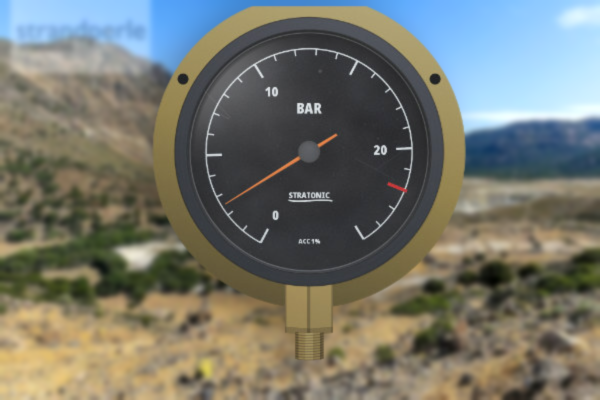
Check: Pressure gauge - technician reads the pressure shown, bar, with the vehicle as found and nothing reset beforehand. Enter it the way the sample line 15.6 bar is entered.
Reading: 2.5 bar
